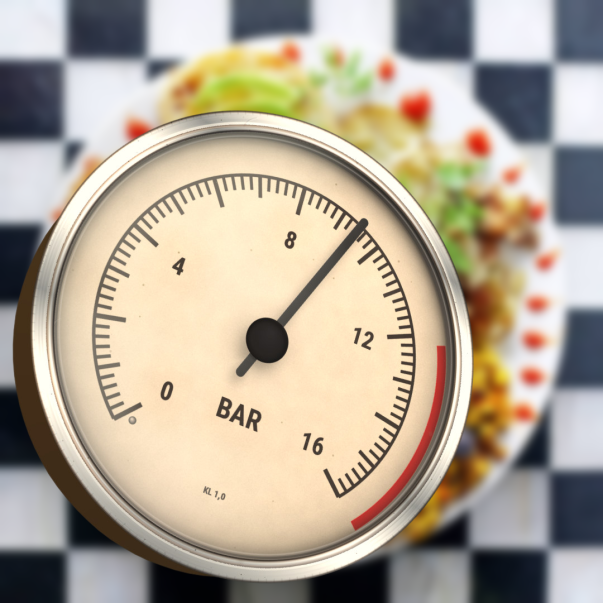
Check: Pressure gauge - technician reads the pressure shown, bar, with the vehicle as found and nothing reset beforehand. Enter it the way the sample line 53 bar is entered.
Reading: 9.4 bar
